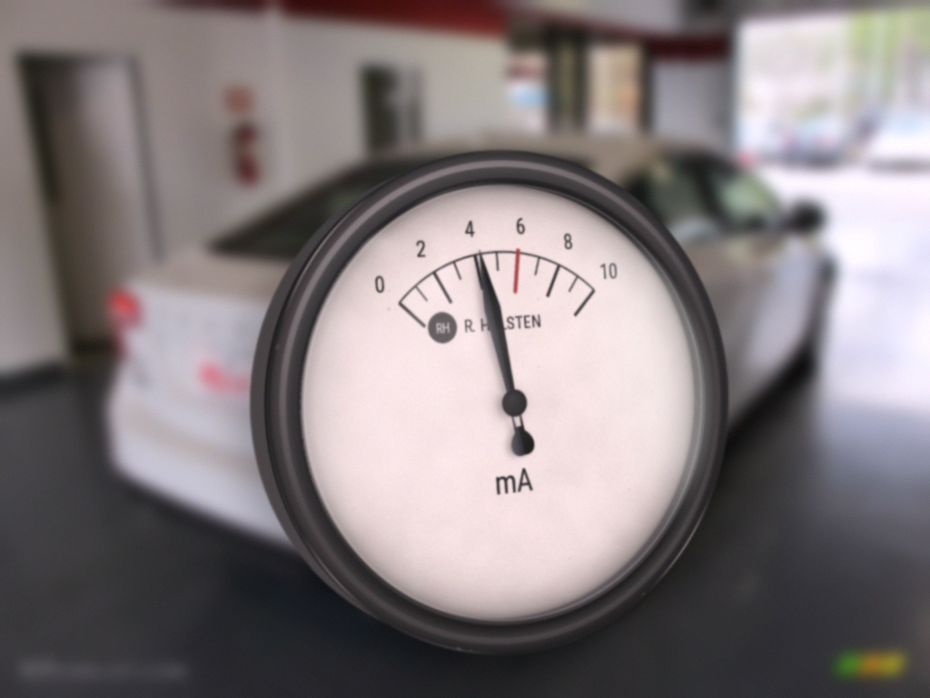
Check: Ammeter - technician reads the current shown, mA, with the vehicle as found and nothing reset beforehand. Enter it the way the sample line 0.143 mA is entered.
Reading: 4 mA
